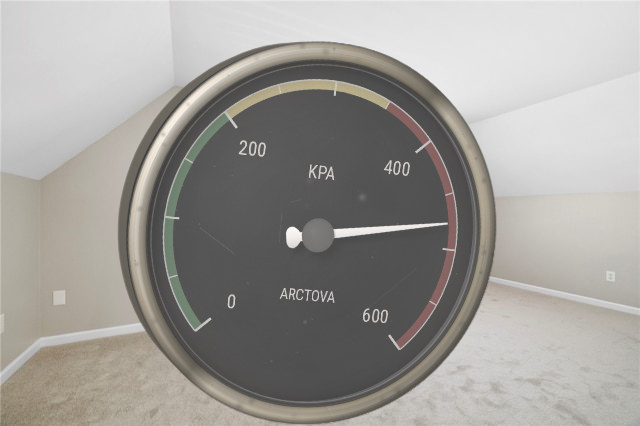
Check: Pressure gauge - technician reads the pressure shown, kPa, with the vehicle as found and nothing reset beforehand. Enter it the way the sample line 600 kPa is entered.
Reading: 475 kPa
